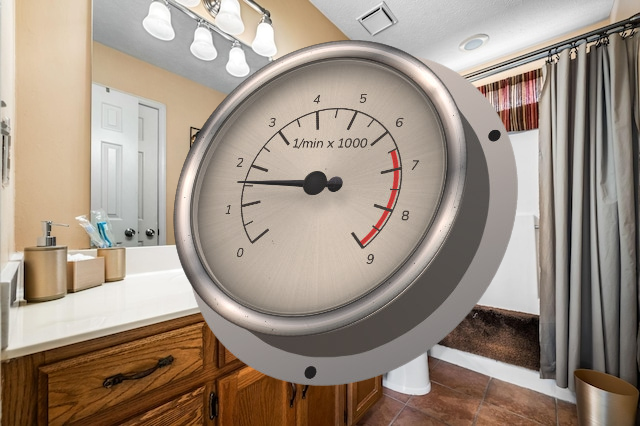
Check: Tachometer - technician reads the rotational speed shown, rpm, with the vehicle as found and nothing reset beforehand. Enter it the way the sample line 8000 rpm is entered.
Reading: 1500 rpm
